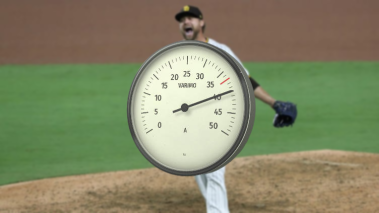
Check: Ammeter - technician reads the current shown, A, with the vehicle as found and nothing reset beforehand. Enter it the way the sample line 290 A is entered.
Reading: 40 A
